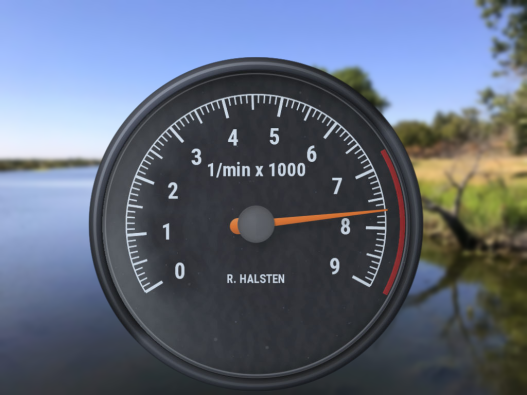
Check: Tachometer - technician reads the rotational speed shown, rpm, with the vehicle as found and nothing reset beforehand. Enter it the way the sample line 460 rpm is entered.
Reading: 7700 rpm
